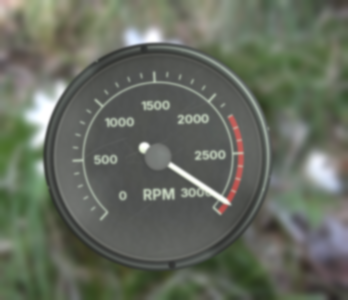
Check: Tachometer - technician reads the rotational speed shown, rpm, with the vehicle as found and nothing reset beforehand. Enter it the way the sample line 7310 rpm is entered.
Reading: 2900 rpm
